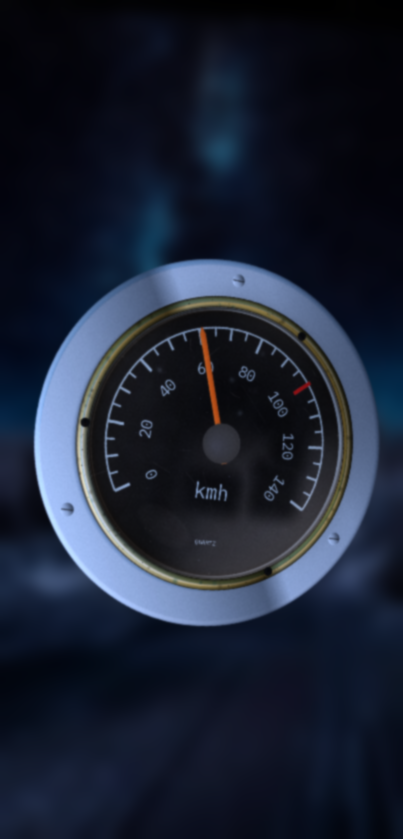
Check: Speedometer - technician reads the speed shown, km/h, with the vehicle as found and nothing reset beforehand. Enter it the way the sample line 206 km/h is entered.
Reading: 60 km/h
